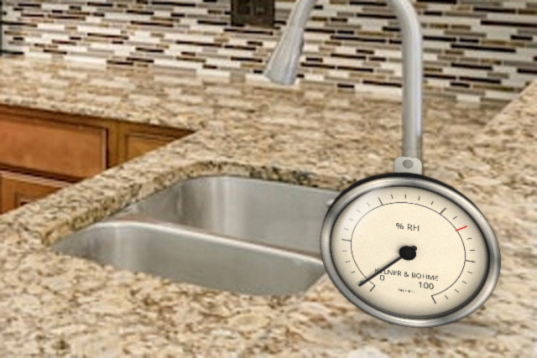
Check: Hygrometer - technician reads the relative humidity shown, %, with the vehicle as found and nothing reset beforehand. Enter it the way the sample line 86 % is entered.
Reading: 4 %
